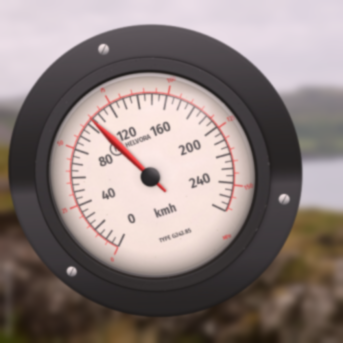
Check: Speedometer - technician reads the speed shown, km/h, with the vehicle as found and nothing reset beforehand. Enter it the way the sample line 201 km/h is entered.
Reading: 105 km/h
